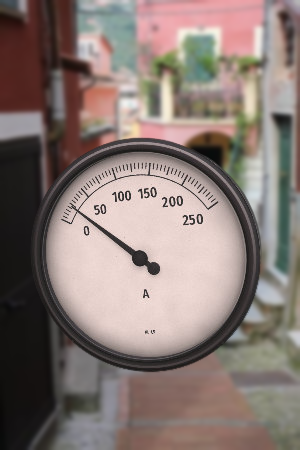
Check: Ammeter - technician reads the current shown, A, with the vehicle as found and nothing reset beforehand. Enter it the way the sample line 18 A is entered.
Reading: 25 A
